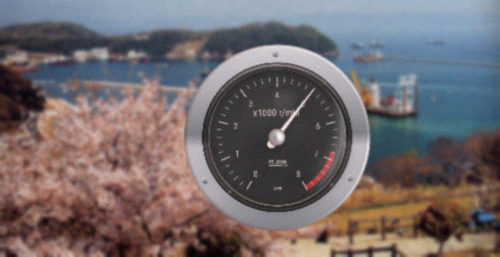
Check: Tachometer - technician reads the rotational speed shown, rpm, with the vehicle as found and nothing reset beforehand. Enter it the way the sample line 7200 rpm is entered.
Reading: 5000 rpm
